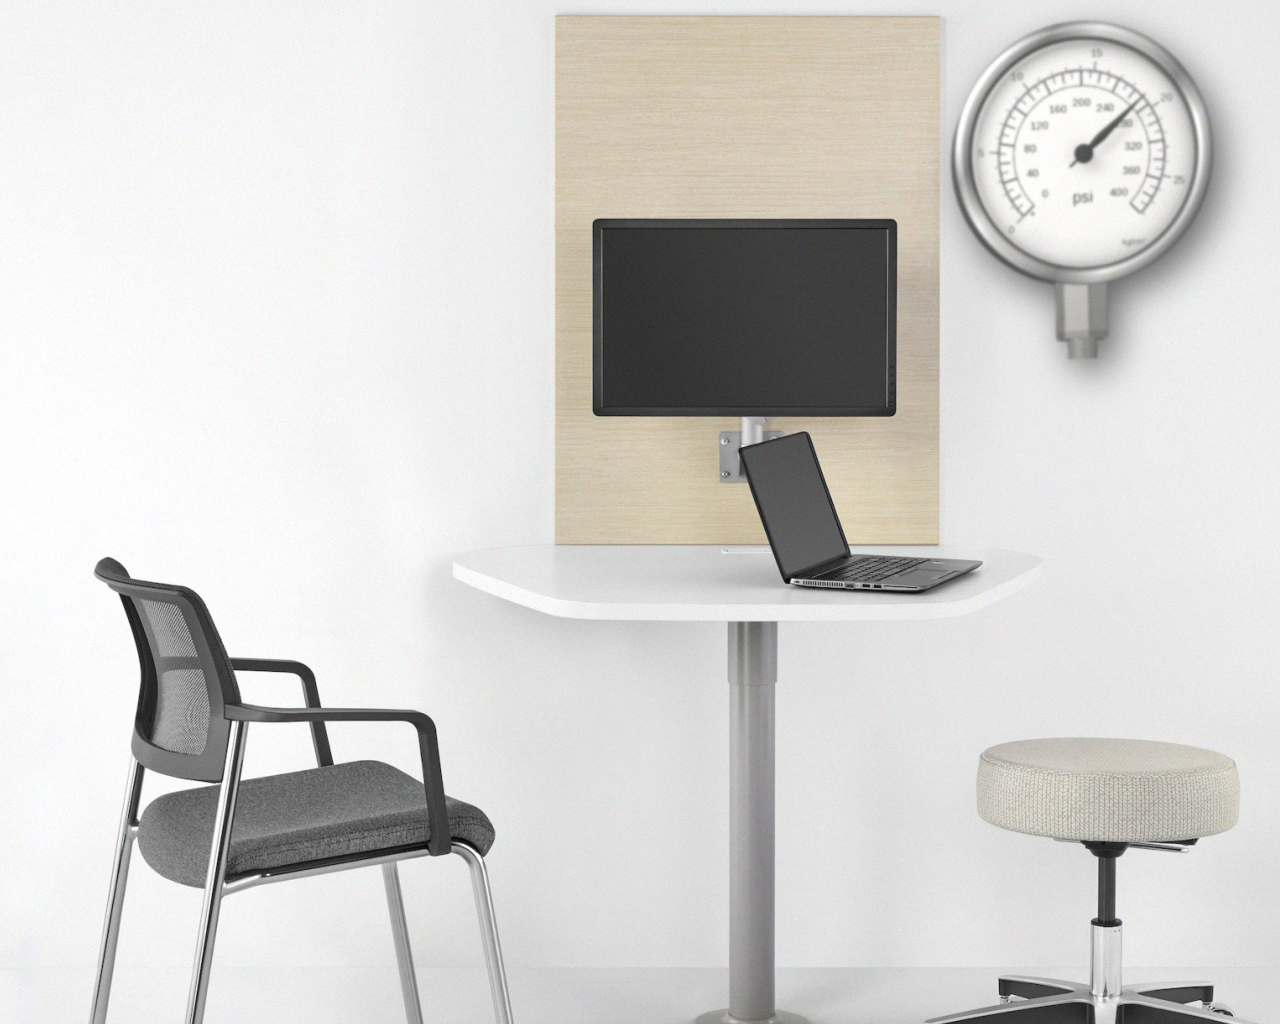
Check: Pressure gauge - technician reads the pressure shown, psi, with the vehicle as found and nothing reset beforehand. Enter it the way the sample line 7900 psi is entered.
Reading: 270 psi
